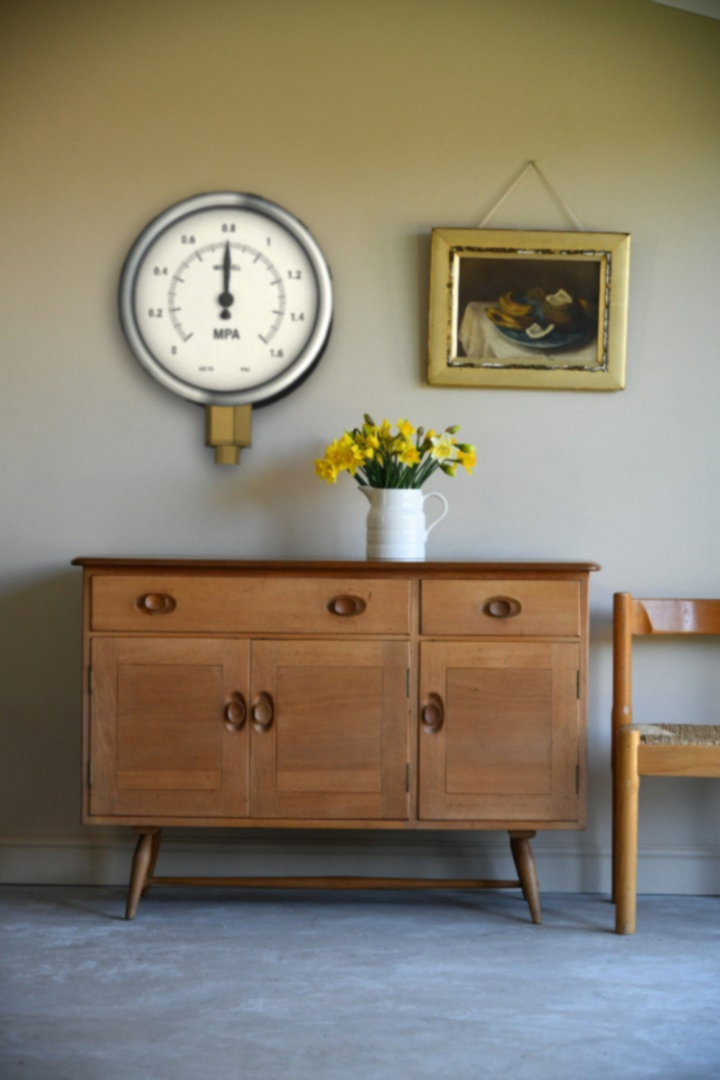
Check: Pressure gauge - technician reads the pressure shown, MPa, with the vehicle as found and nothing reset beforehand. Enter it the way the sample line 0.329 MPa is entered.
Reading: 0.8 MPa
